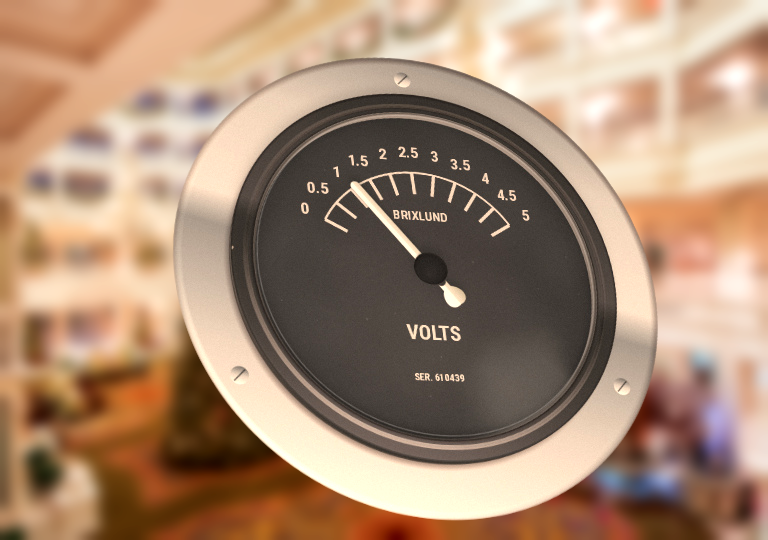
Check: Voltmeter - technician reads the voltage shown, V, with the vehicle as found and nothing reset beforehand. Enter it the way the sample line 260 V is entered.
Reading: 1 V
